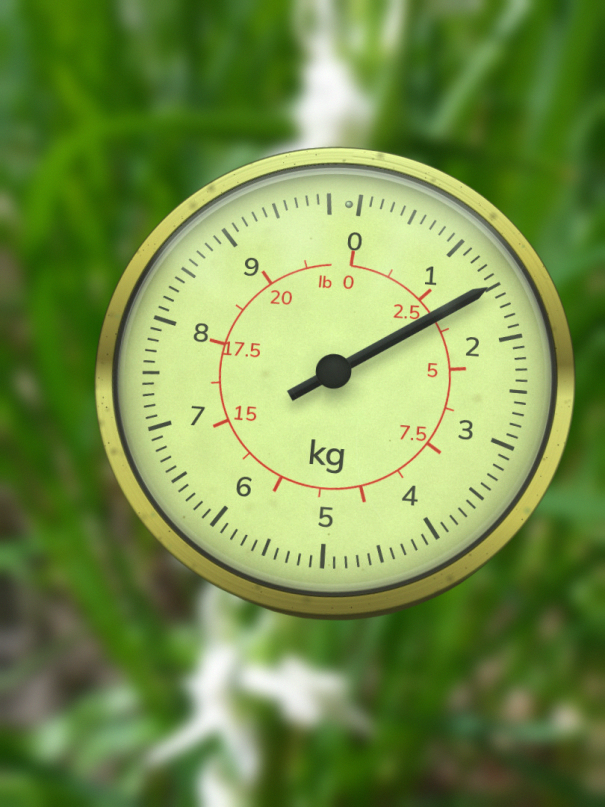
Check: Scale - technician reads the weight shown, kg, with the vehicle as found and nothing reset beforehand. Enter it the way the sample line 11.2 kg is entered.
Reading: 1.5 kg
